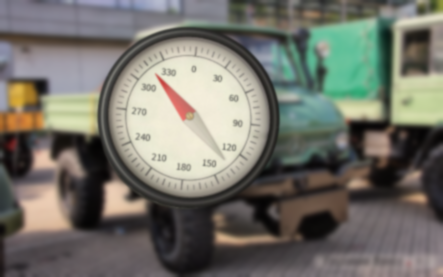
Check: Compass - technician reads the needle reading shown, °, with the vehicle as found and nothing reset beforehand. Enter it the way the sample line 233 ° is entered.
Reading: 315 °
